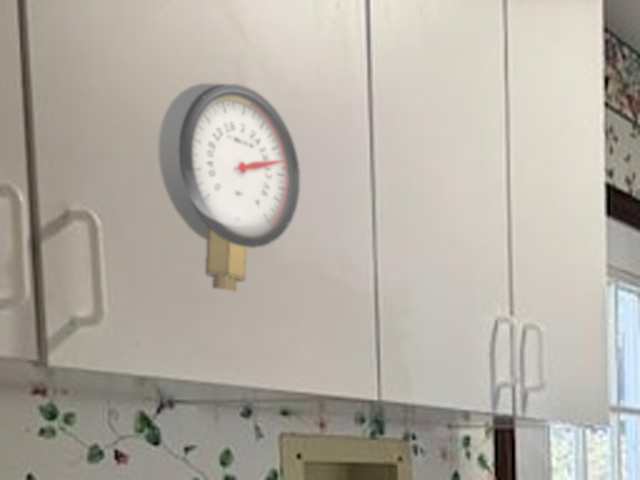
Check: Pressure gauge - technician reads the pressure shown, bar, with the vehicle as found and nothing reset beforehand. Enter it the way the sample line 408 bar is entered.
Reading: 3 bar
